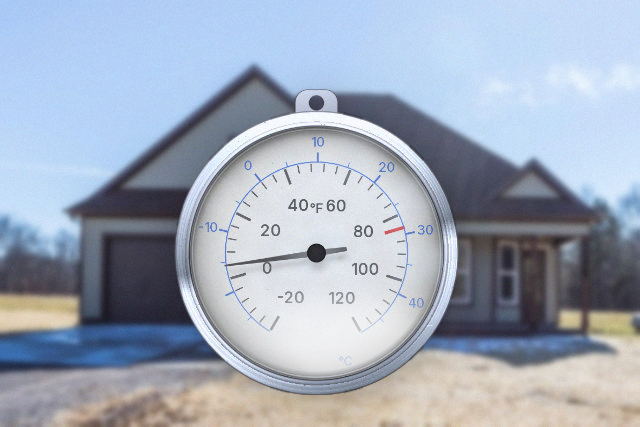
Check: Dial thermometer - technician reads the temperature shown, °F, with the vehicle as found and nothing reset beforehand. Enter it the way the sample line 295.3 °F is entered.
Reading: 4 °F
